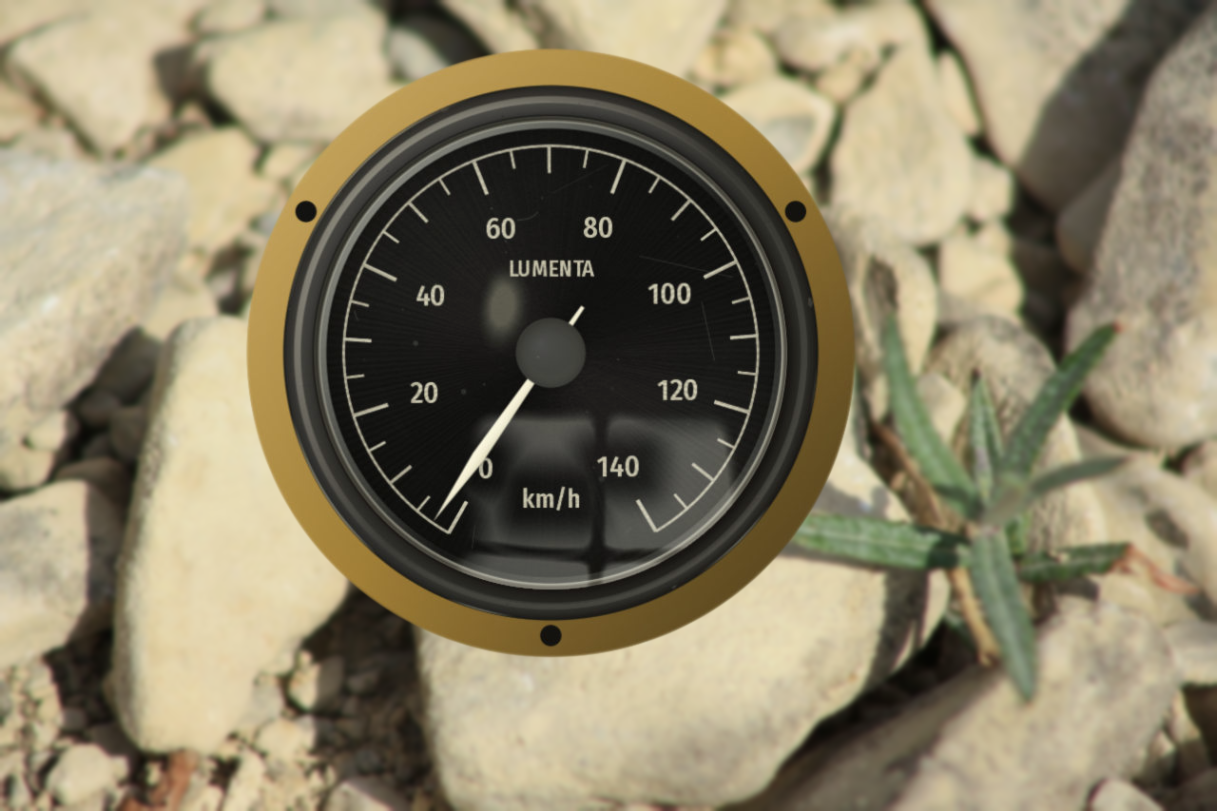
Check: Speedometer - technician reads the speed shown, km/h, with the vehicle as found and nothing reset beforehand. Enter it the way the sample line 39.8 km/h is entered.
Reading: 2.5 km/h
